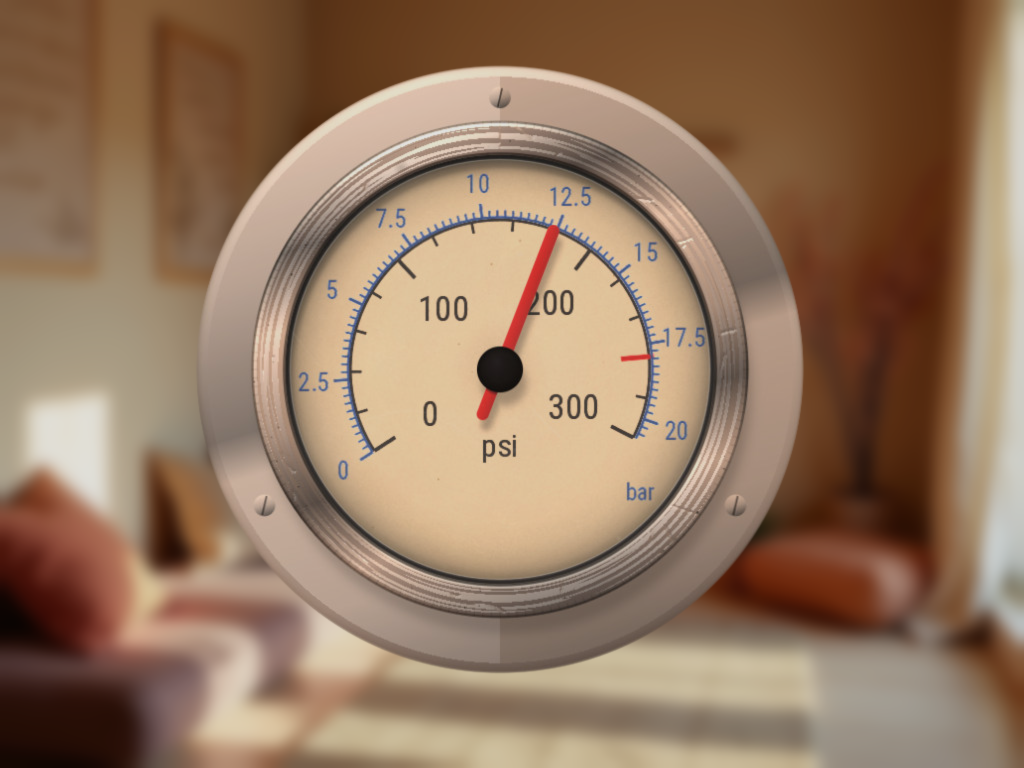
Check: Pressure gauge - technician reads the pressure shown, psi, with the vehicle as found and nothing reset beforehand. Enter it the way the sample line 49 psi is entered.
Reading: 180 psi
